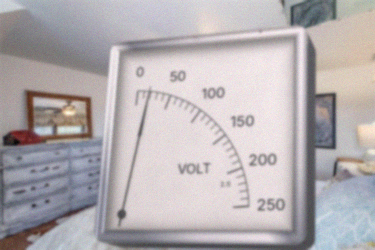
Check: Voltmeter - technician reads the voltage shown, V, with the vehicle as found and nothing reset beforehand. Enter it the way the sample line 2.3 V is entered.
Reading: 20 V
